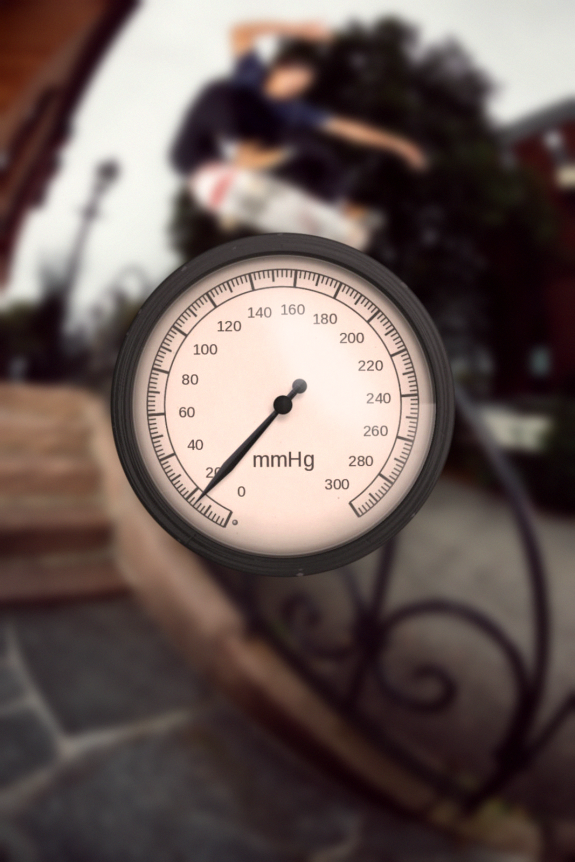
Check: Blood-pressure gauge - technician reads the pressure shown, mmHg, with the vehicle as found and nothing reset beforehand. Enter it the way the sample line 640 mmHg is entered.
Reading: 16 mmHg
